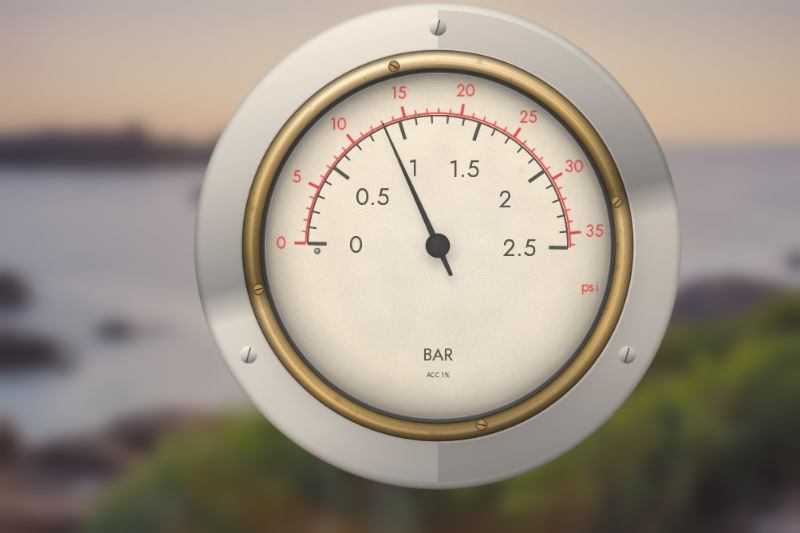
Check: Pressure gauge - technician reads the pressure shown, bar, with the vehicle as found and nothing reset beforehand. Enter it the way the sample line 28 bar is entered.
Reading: 0.9 bar
